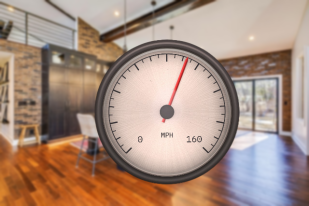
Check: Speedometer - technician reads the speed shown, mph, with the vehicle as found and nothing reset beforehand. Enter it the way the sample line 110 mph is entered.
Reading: 92.5 mph
